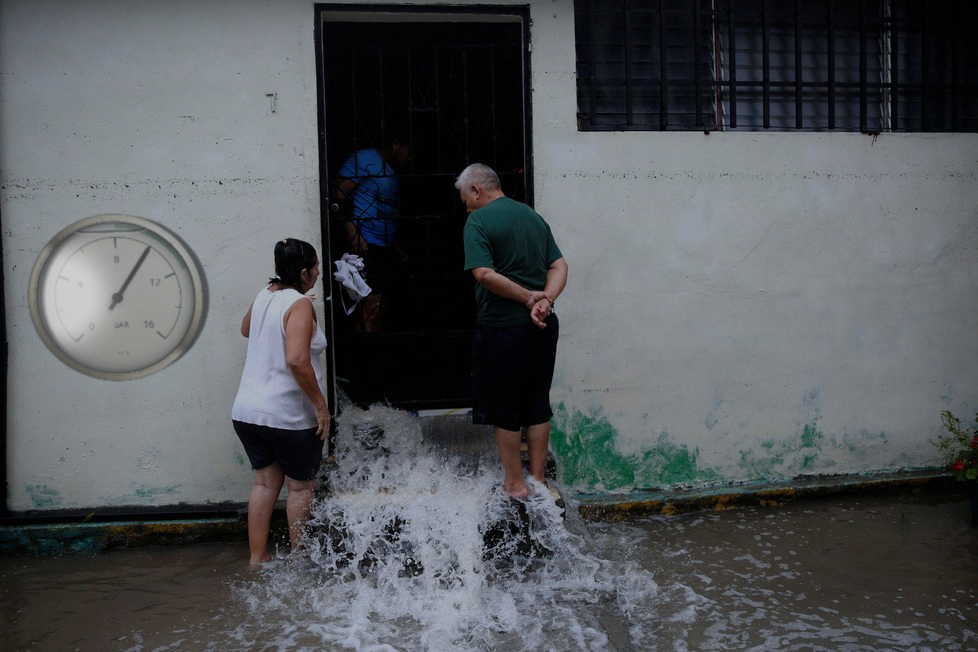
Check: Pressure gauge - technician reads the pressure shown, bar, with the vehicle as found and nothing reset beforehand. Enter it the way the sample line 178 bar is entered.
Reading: 10 bar
